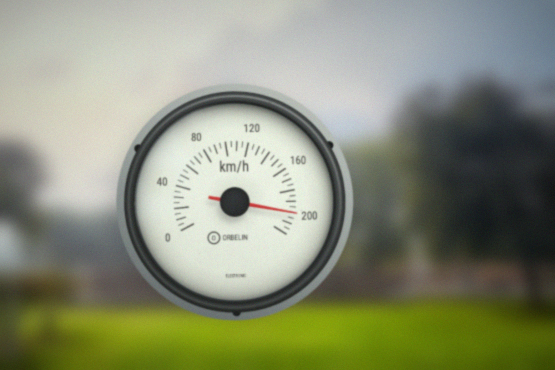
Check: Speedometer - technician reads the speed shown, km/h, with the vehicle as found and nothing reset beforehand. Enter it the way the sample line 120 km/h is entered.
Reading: 200 km/h
